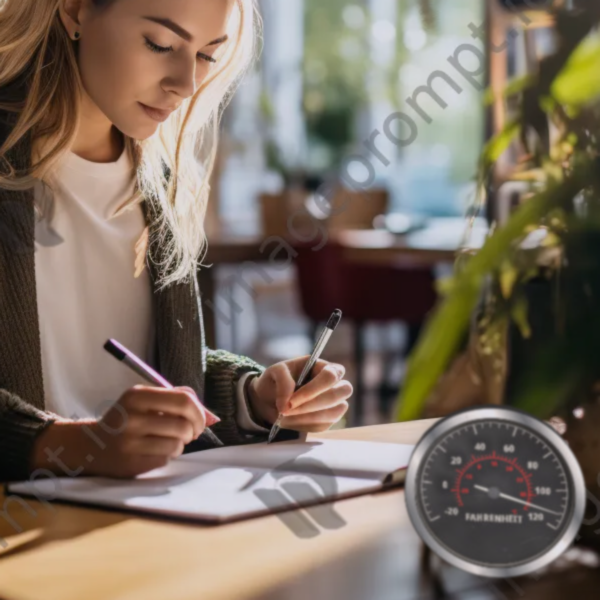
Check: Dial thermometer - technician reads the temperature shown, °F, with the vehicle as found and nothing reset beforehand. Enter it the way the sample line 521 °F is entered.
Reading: 112 °F
